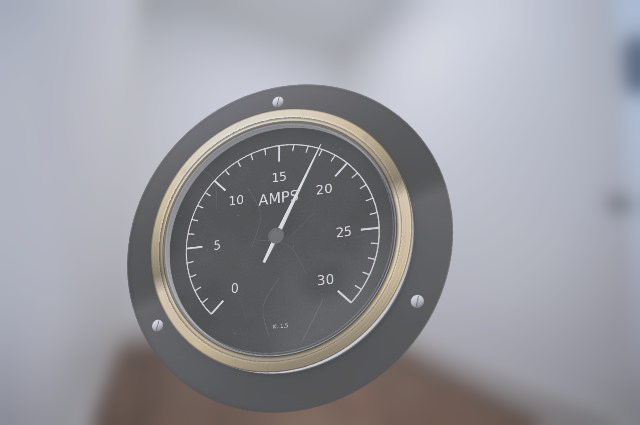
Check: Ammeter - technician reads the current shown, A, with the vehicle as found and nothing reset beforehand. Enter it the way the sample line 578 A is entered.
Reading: 18 A
